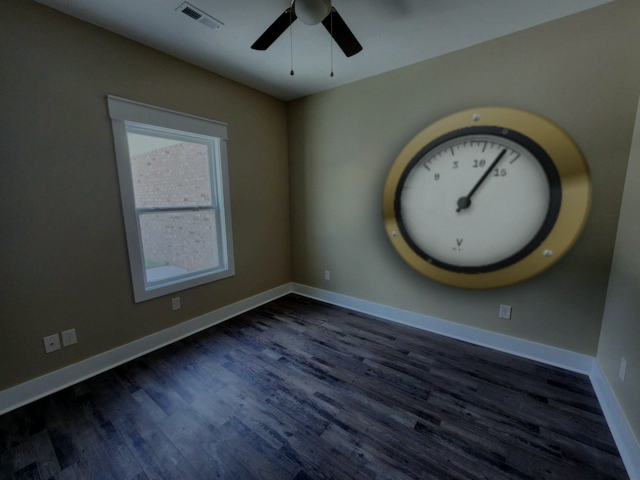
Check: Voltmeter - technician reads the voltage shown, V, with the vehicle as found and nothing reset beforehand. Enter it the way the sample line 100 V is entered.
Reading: 13 V
